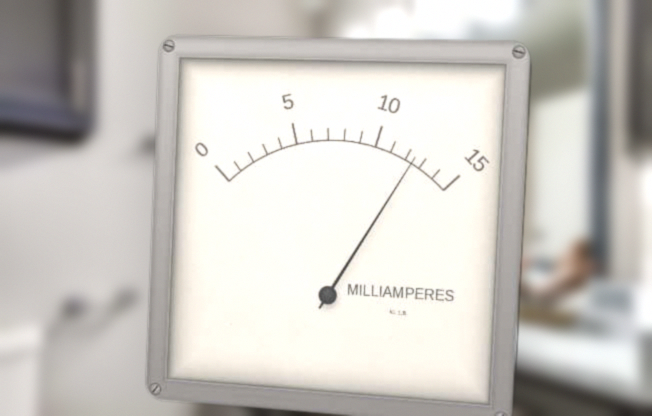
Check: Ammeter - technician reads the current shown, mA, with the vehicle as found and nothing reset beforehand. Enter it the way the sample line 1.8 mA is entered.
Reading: 12.5 mA
